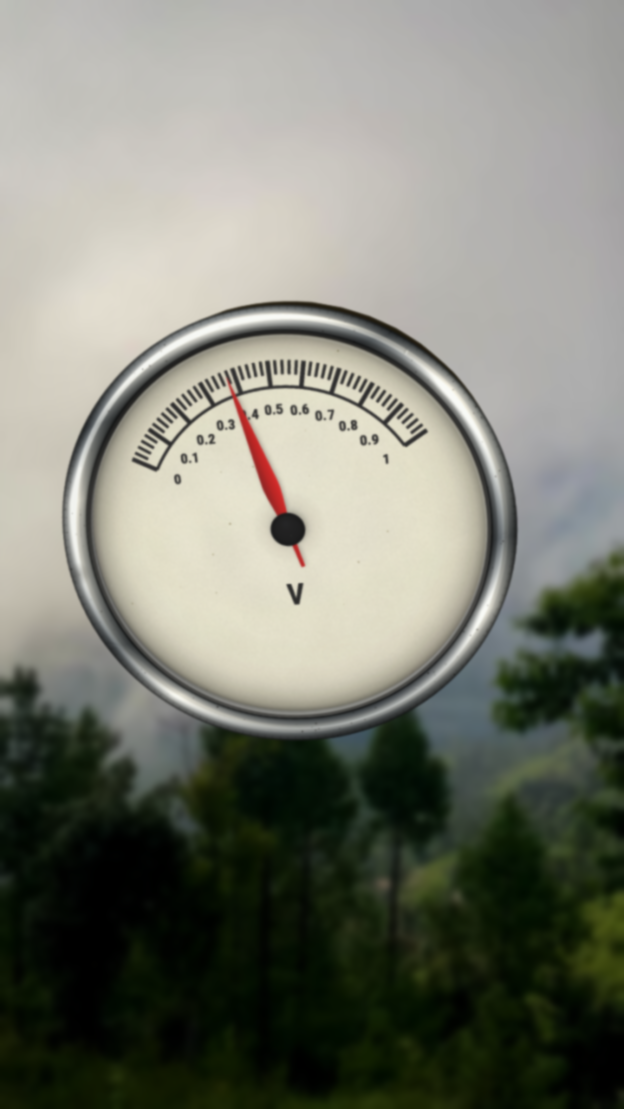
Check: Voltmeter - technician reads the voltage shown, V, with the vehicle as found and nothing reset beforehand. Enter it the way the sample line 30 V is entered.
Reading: 0.38 V
